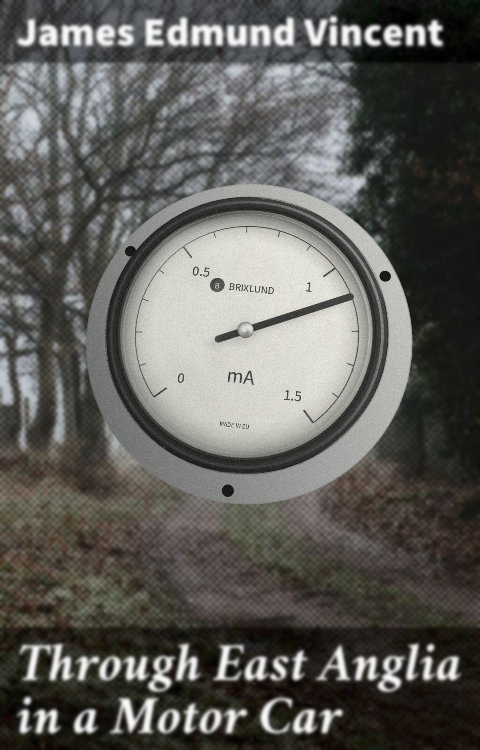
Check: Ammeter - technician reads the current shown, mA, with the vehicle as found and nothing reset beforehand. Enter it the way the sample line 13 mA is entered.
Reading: 1.1 mA
